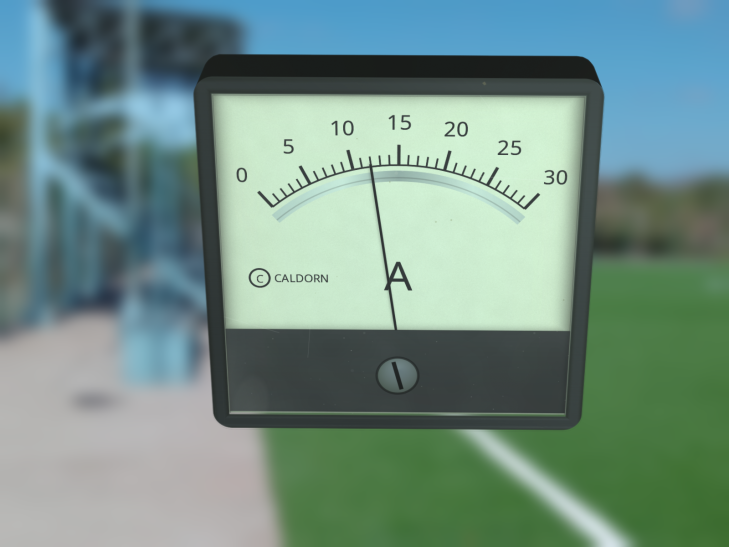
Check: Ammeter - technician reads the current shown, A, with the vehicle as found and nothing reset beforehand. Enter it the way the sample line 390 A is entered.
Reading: 12 A
